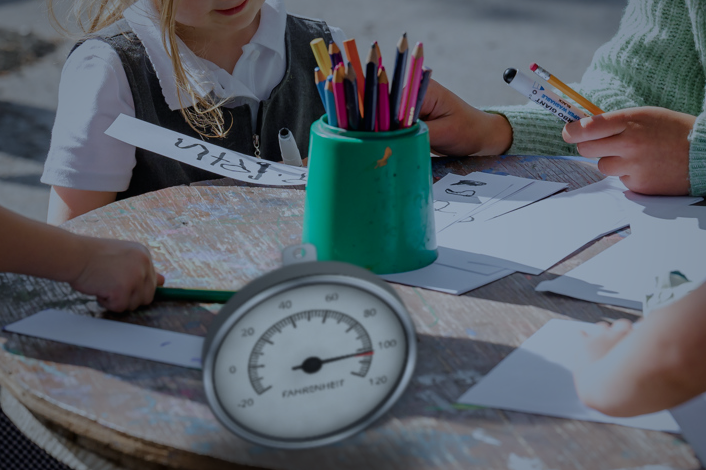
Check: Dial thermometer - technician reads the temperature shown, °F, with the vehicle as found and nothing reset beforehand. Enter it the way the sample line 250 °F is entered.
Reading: 100 °F
